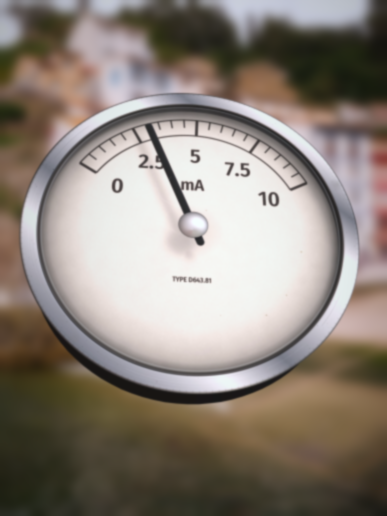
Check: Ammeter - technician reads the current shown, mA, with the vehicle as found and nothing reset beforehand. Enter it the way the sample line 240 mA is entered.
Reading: 3 mA
